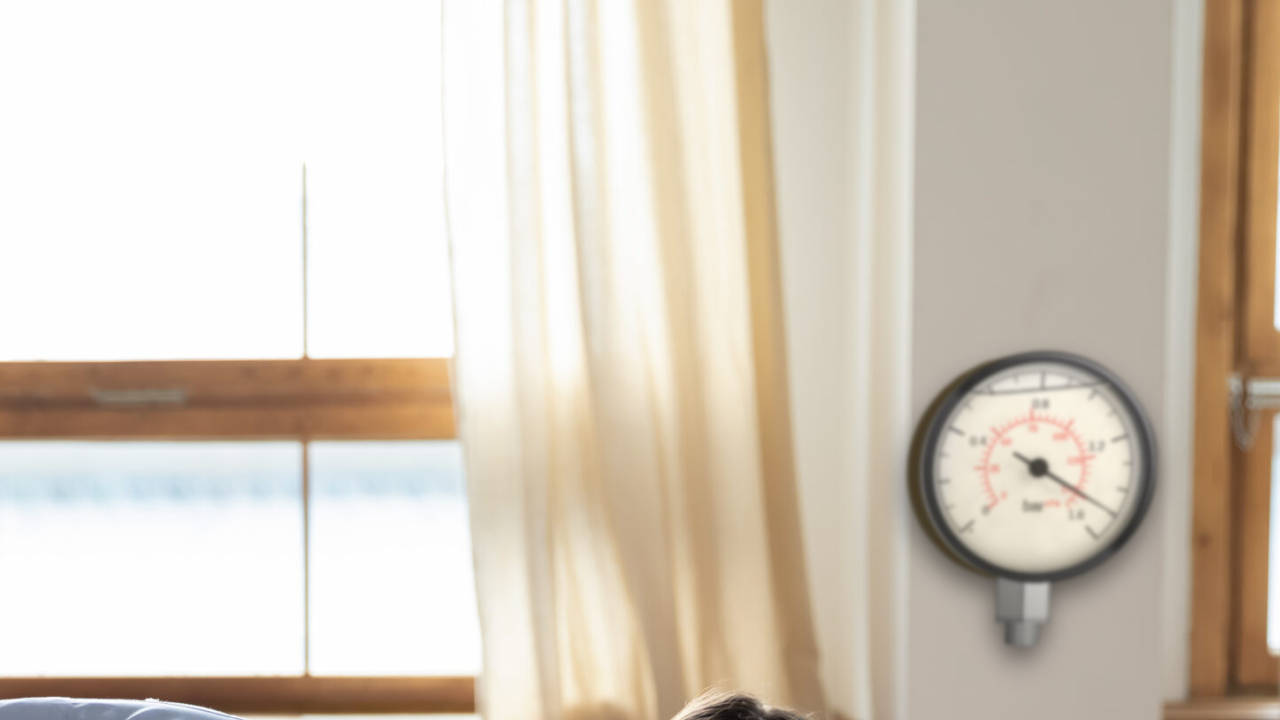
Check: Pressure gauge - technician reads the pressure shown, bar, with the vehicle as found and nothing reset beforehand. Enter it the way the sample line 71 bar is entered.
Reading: 1.5 bar
